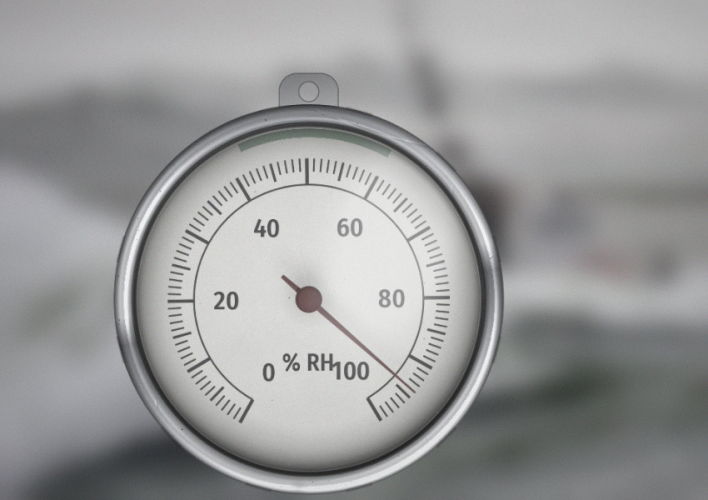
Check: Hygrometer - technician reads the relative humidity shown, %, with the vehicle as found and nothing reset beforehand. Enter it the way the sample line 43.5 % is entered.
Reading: 94 %
